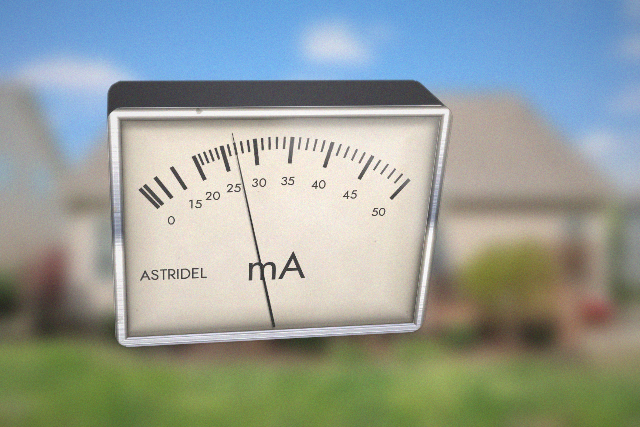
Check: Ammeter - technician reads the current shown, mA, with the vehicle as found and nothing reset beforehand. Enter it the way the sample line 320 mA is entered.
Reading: 27 mA
